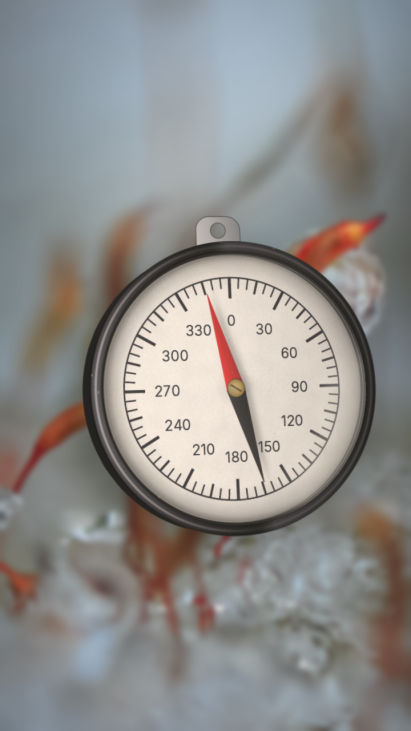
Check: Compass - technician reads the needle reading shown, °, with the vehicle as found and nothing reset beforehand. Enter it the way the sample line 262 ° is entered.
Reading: 345 °
